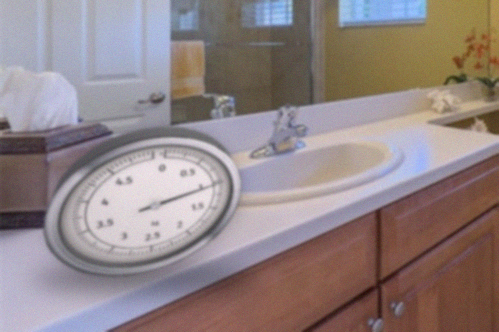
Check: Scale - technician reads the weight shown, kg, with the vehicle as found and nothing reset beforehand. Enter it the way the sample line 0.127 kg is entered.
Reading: 1 kg
